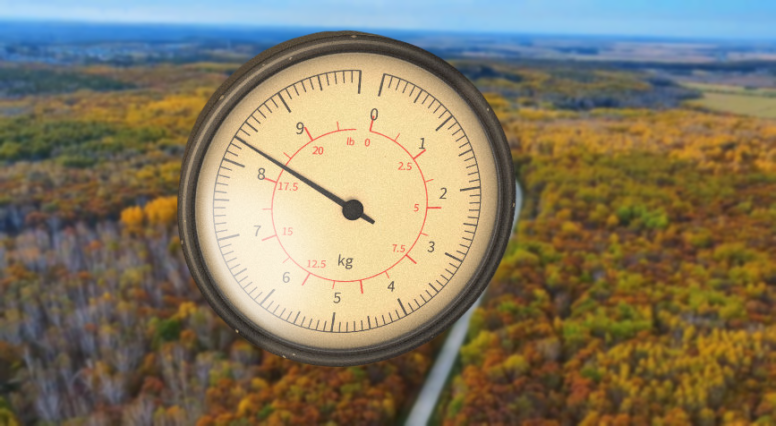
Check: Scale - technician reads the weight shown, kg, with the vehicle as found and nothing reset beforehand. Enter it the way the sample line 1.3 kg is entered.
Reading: 8.3 kg
